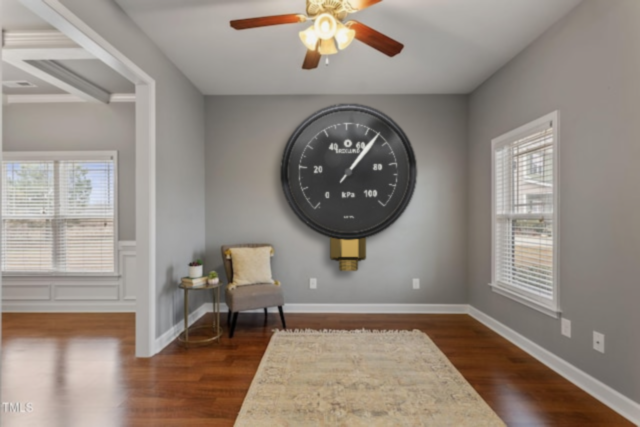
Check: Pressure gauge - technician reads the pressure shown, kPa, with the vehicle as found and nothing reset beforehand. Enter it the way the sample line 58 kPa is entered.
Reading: 65 kPa
